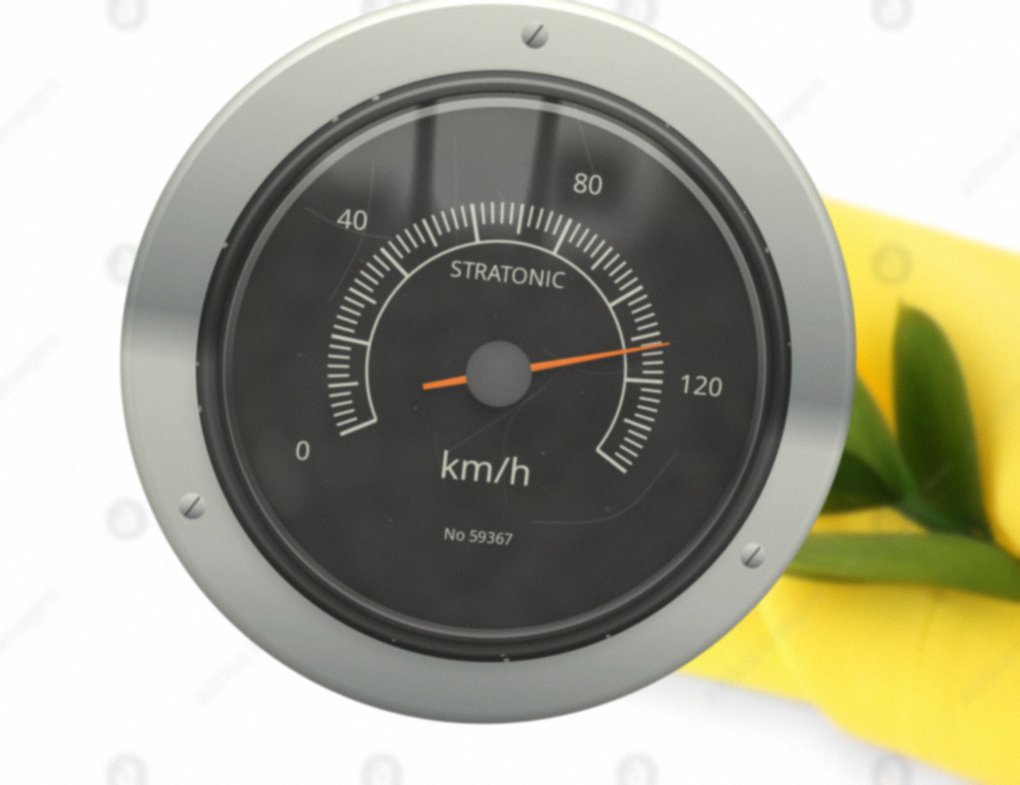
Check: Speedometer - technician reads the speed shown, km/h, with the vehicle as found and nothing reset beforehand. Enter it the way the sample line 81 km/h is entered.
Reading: 112 km/h
